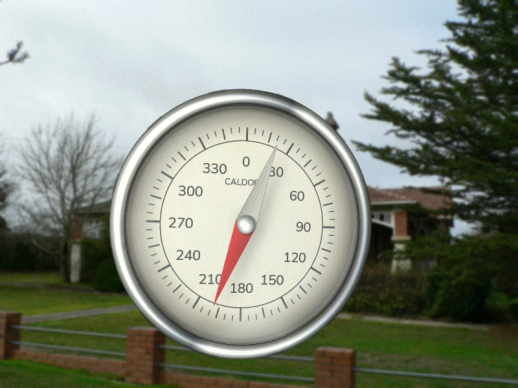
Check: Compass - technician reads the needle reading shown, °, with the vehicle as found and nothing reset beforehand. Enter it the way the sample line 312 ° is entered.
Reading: 200 °
